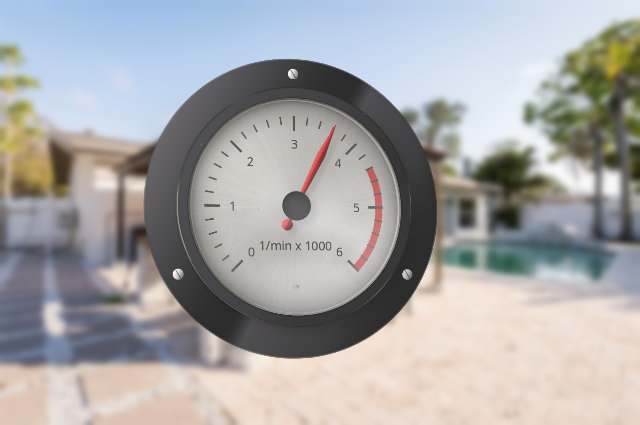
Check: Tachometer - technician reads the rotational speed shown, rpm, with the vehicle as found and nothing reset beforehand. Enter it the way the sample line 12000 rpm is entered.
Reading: 3600 rpm
